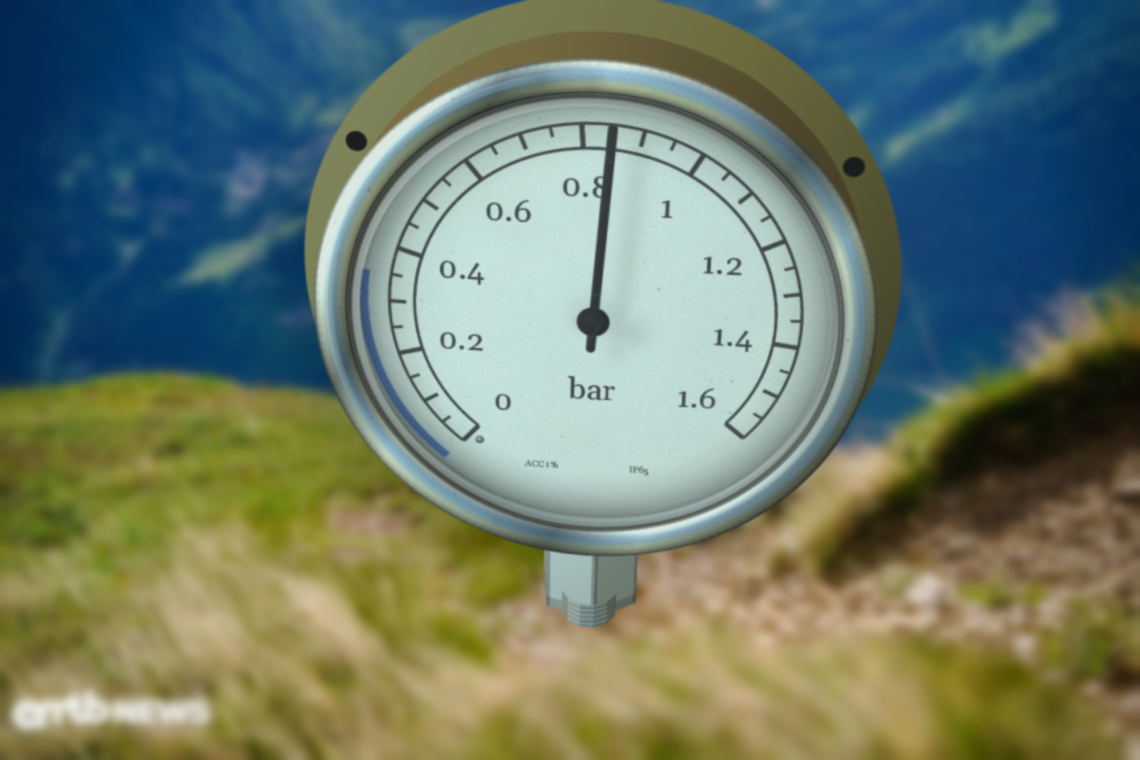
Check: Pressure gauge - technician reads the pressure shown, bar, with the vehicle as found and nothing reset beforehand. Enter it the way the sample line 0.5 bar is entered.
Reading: 0.85 bar
